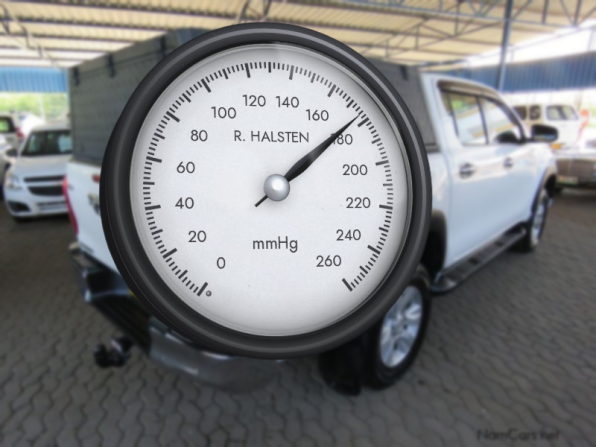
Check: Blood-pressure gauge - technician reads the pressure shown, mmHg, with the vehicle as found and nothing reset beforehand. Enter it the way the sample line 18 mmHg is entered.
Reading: 176 mmHg
